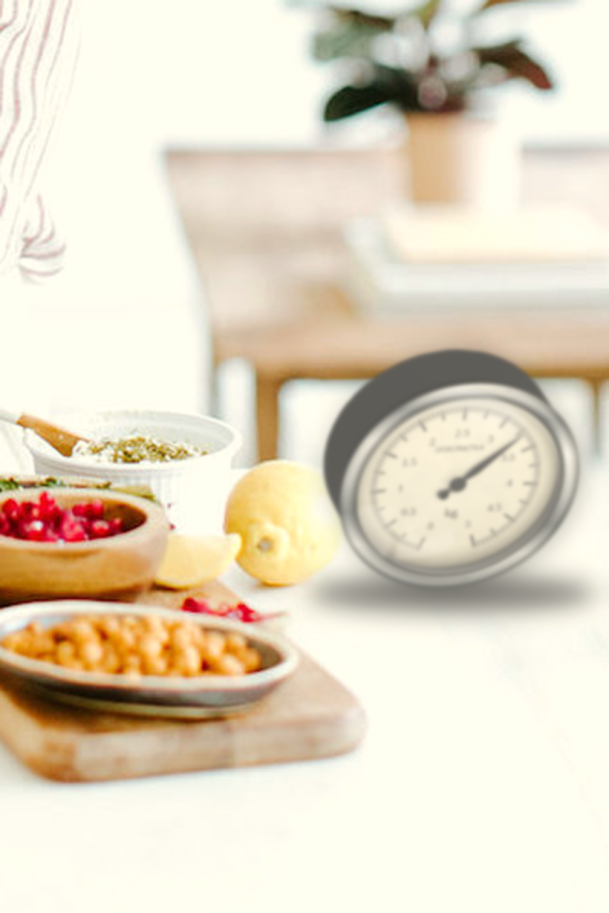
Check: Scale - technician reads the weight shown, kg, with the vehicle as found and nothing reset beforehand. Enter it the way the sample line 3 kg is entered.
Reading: 3.25 kg
